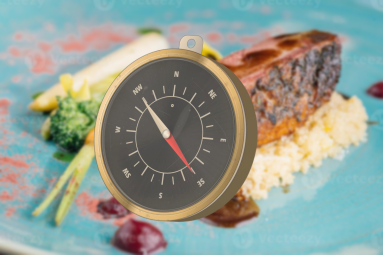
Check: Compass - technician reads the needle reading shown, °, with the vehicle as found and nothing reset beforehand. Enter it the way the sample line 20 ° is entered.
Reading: 135 °
